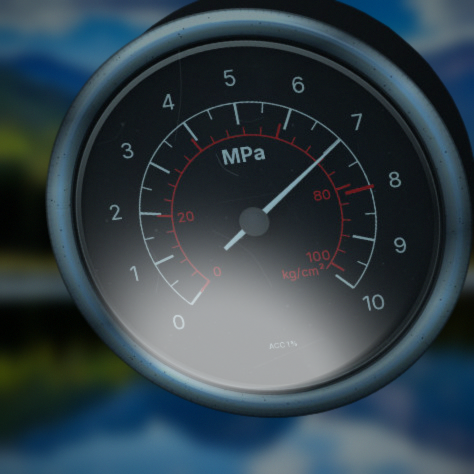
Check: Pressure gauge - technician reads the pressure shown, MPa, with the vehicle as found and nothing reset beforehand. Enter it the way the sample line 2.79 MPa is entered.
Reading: 7 MPa
